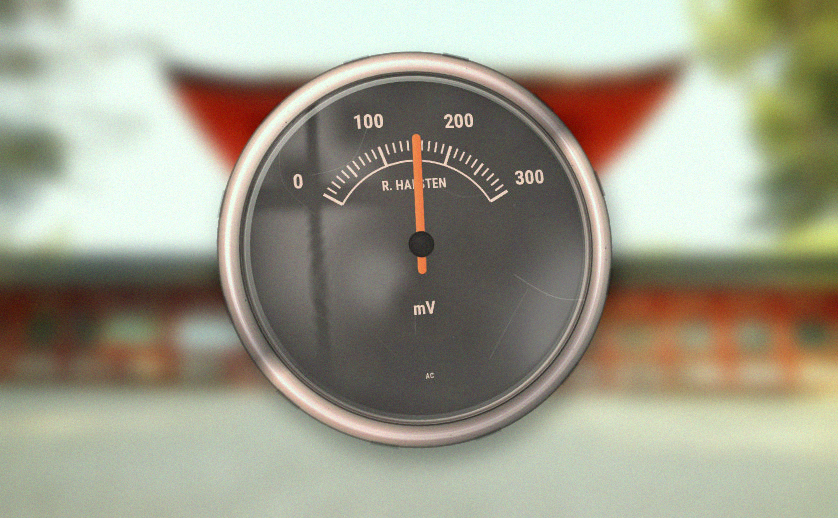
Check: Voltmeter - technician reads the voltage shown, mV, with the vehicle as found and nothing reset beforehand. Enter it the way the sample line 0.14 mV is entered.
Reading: 150 mV
